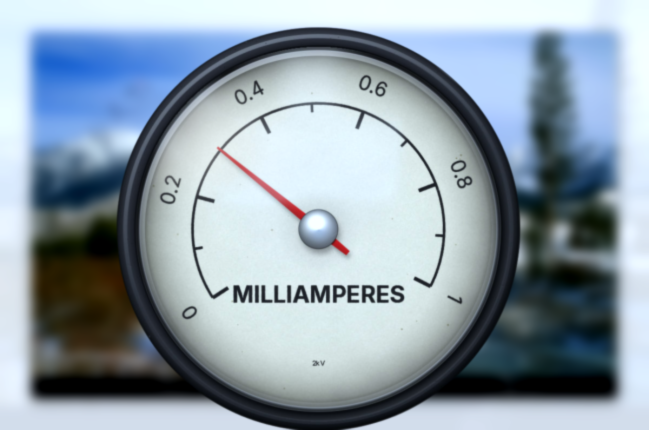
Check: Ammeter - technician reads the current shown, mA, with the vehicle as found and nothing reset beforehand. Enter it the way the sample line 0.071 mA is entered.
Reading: 0.3 mA
